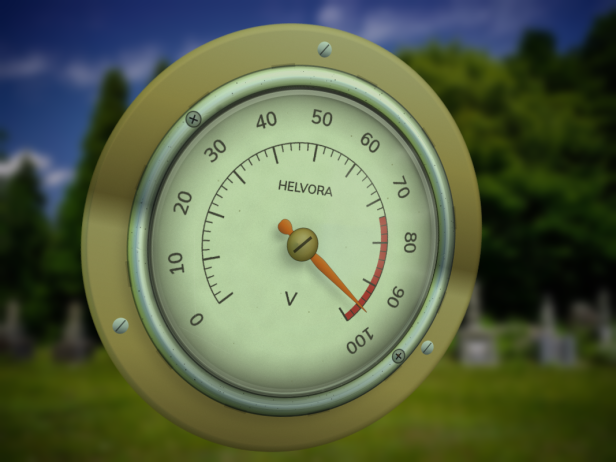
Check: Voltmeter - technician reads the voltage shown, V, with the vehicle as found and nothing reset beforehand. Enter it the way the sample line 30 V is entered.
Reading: 96 V
